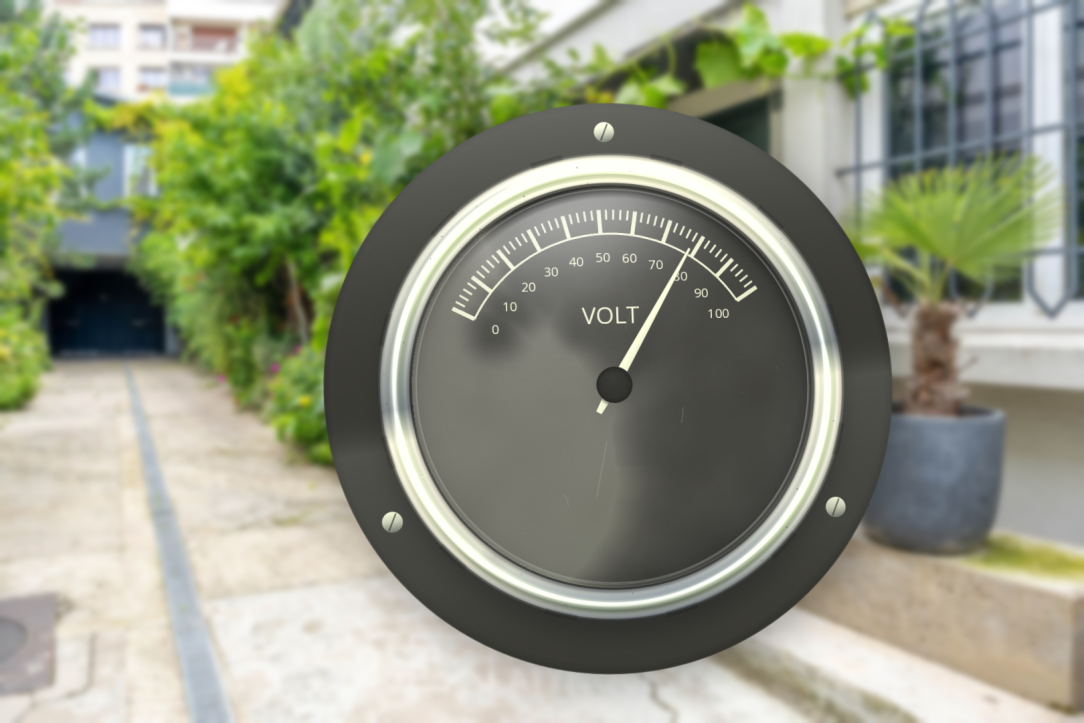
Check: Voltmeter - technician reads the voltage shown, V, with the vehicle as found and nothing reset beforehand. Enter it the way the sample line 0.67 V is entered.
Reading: 78 V
